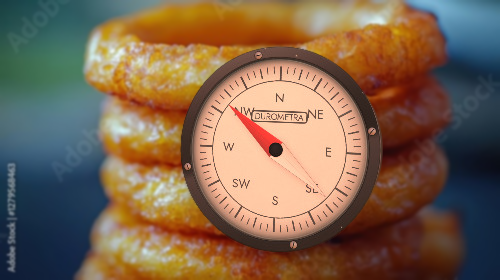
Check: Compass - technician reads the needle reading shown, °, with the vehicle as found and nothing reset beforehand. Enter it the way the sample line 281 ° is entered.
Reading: 310 °
